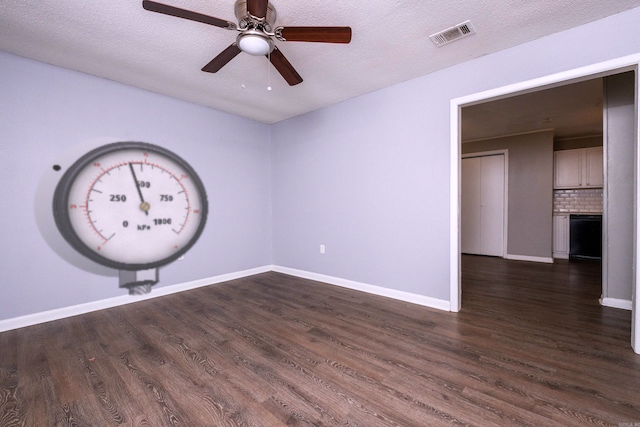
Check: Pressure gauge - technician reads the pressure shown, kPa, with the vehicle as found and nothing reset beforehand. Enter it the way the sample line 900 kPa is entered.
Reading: 450 kPa
